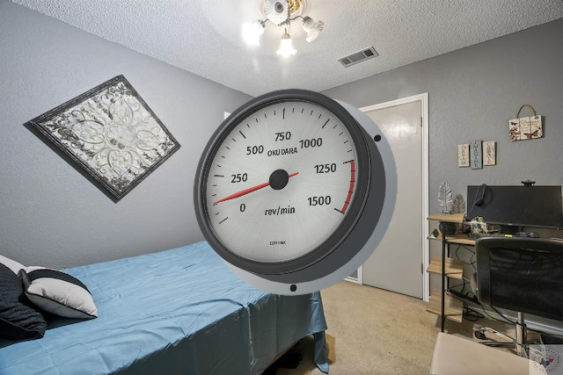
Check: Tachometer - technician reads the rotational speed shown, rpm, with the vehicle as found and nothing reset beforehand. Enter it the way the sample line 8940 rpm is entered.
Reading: 100 rpm
